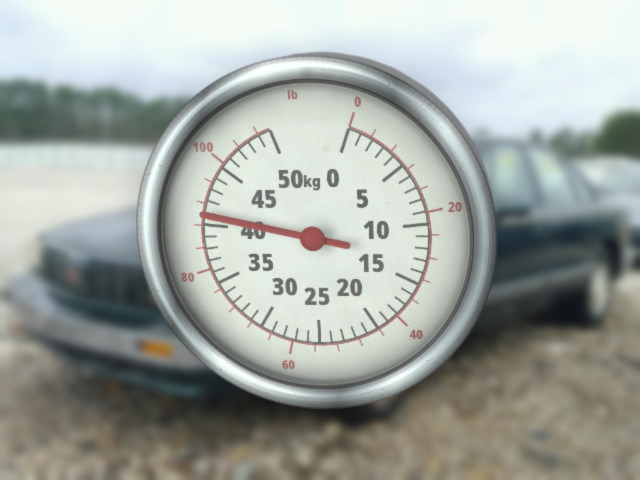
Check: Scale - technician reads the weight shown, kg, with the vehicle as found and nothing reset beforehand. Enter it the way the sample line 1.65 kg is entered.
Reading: 41 kg
